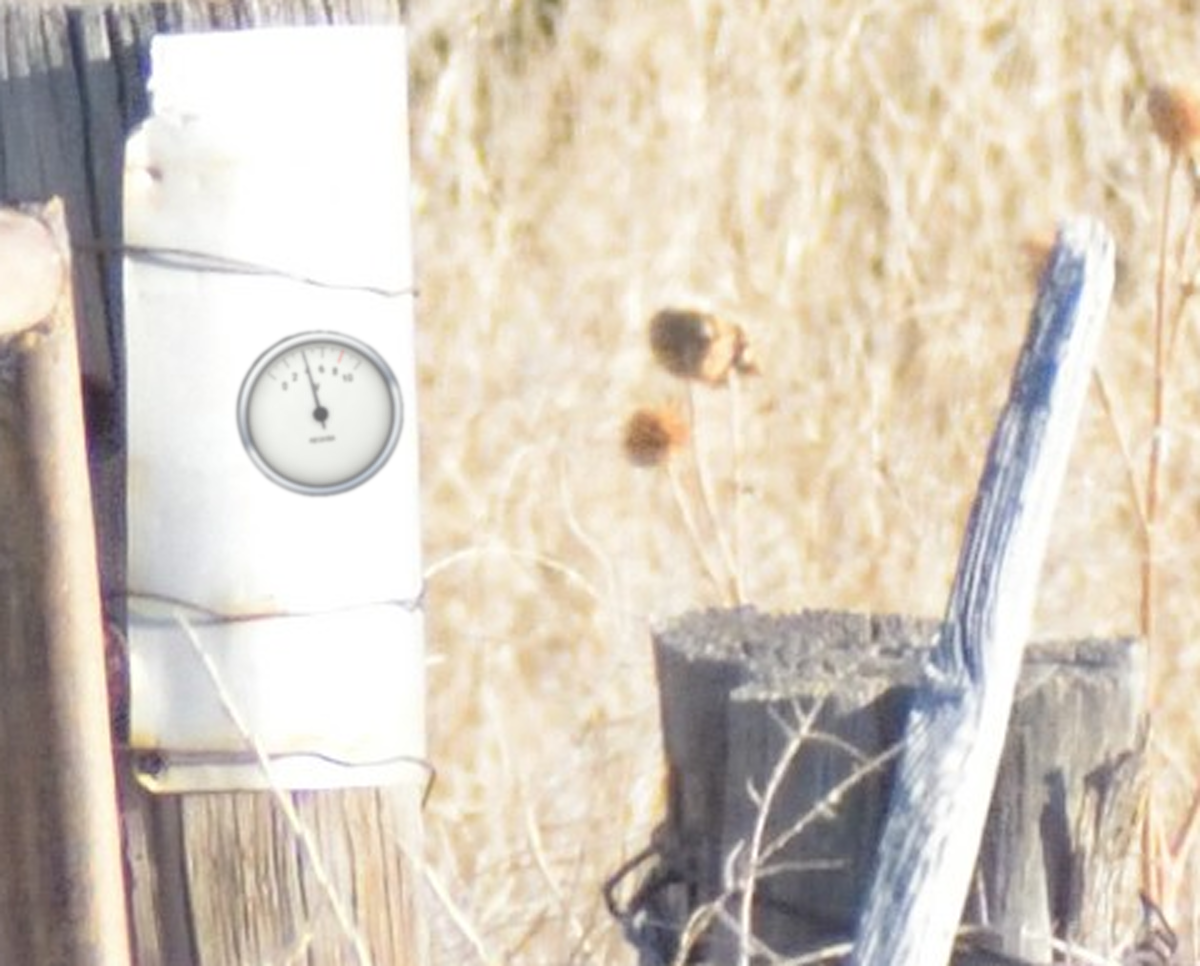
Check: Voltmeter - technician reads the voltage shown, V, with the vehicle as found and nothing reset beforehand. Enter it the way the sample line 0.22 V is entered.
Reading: 4 V
